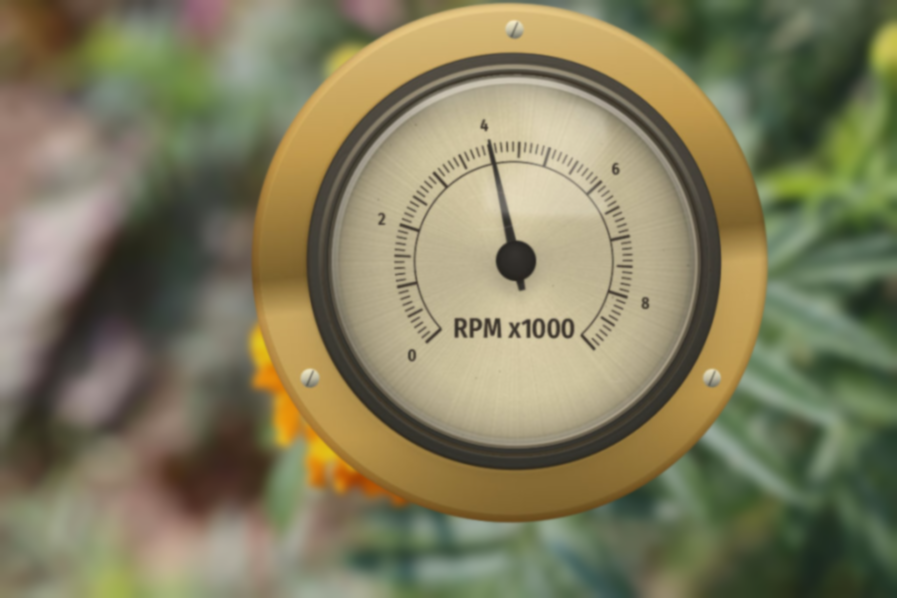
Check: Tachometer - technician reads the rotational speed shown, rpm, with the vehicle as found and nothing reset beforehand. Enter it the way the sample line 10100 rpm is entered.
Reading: 4000 rpm
